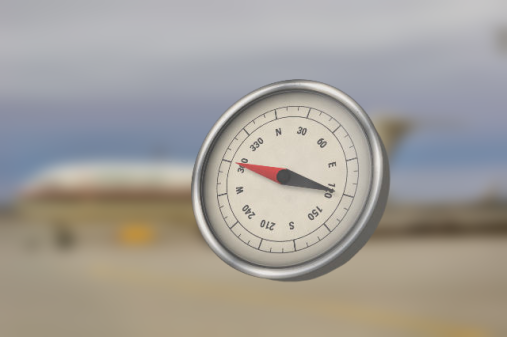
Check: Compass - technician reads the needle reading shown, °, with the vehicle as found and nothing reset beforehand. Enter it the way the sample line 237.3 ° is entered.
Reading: 300 °
